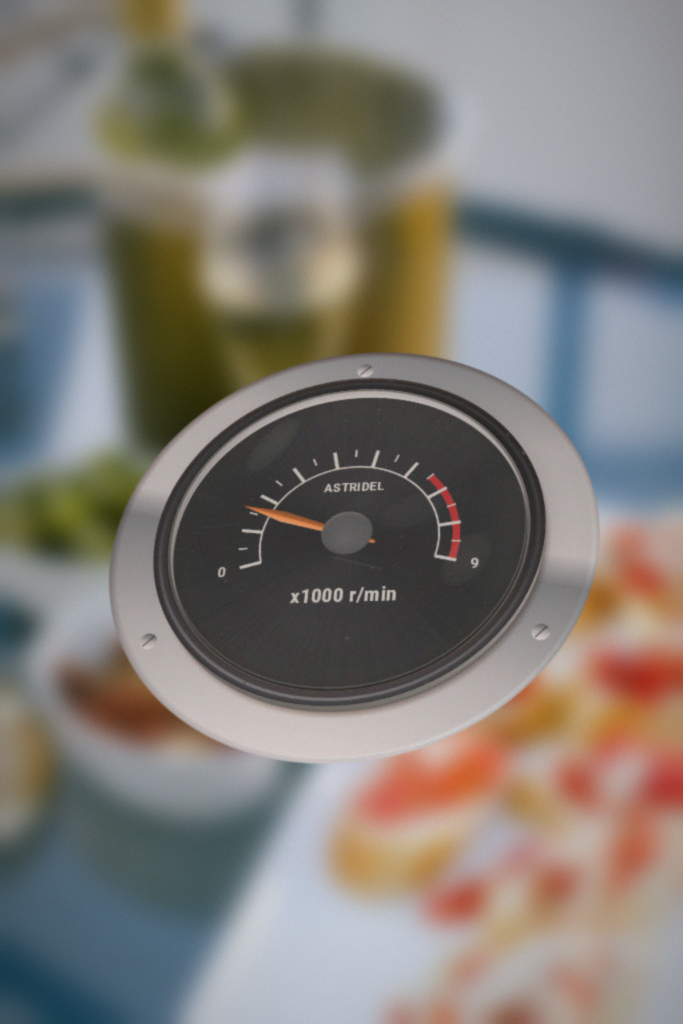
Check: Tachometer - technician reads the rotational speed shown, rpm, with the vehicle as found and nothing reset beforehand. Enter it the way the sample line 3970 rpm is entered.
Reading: 1500 rpm
